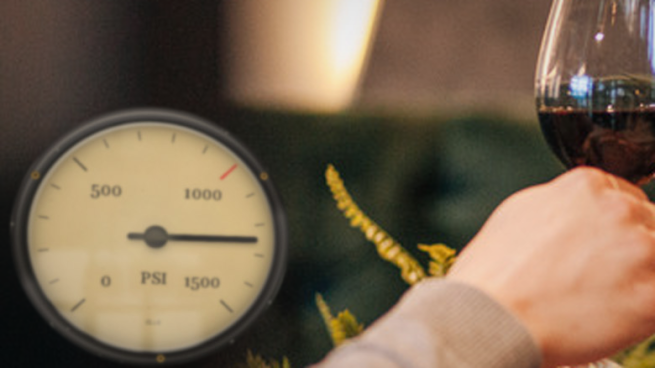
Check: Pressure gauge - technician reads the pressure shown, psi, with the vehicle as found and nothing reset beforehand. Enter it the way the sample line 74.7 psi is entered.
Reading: 1250 psi
